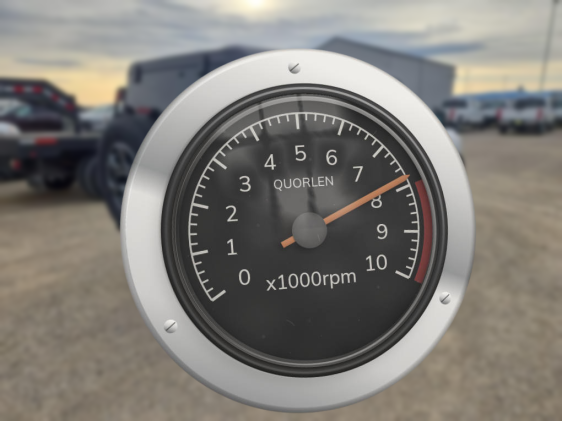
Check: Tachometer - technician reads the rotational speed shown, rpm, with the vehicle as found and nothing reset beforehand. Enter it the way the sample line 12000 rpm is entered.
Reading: 7800 rpm
